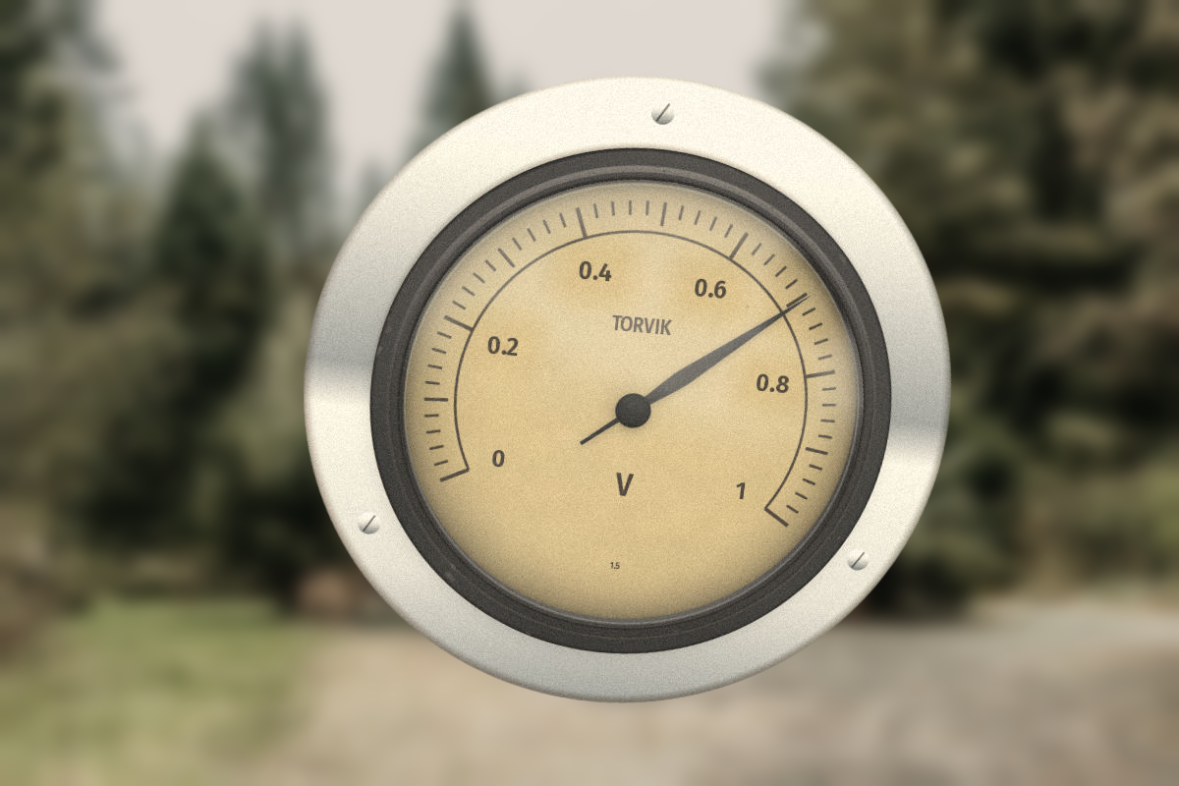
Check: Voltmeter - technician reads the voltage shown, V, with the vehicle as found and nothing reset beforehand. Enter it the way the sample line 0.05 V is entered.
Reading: 0.7 V
